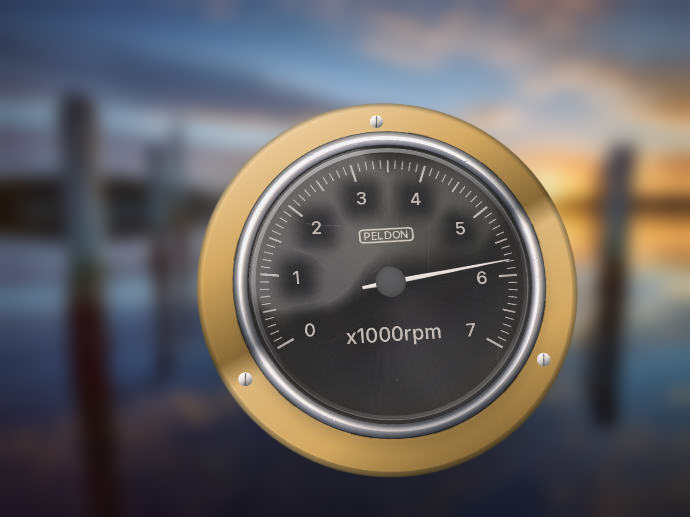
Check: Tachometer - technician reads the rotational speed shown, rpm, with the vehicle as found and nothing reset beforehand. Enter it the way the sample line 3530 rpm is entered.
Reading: 5800 rpm
